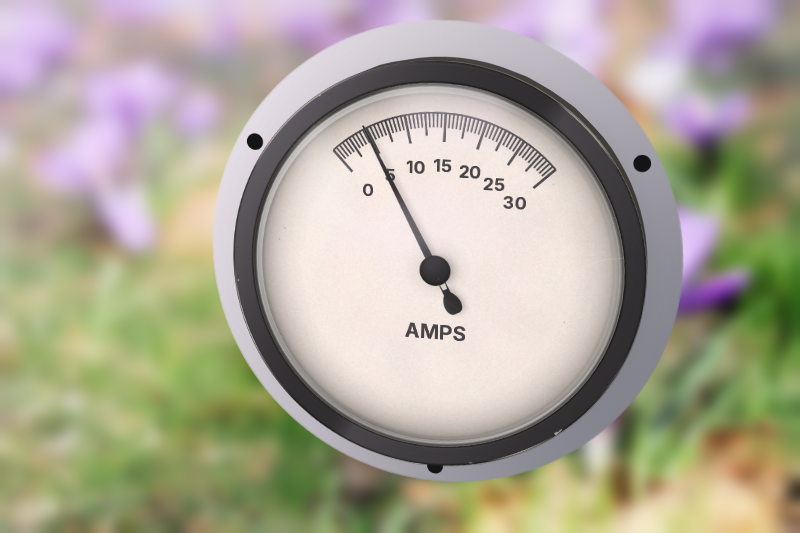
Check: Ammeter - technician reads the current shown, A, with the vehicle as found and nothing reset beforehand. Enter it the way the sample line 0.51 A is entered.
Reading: 5 A
